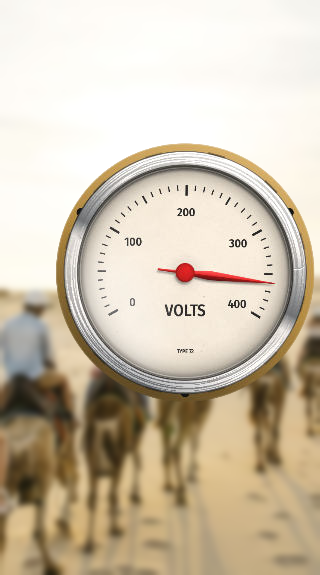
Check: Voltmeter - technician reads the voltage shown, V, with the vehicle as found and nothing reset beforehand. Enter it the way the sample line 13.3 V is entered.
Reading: 360 V
